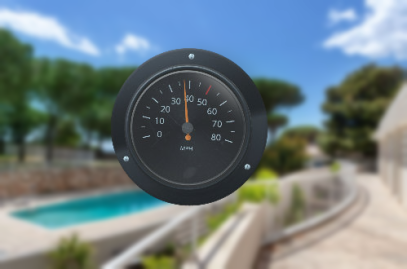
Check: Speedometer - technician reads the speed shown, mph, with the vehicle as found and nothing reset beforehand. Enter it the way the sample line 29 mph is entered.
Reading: 37.5 mph
